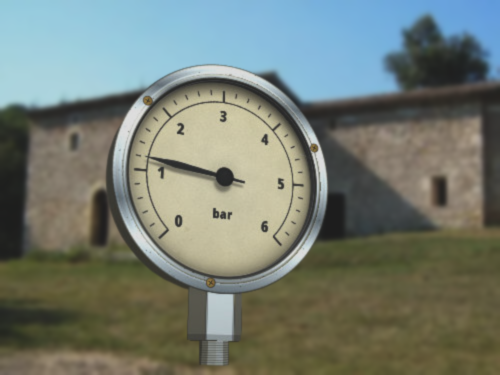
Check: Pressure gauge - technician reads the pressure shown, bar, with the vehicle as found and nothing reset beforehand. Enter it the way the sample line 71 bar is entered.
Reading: 1.2 bar
